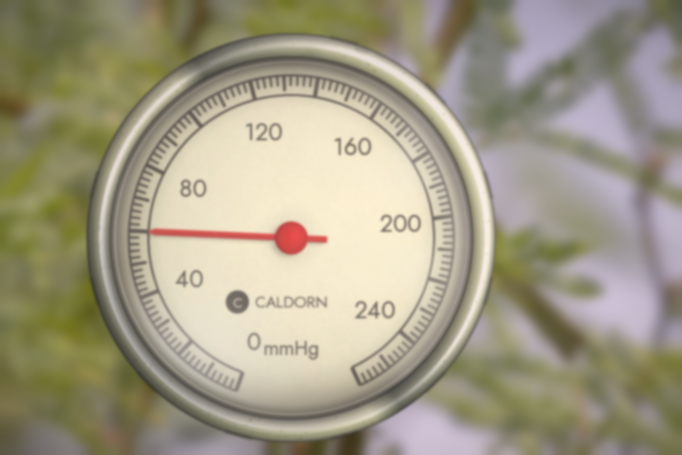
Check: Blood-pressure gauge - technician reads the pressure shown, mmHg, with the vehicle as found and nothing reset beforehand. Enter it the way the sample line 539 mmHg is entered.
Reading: 60 mmHg
